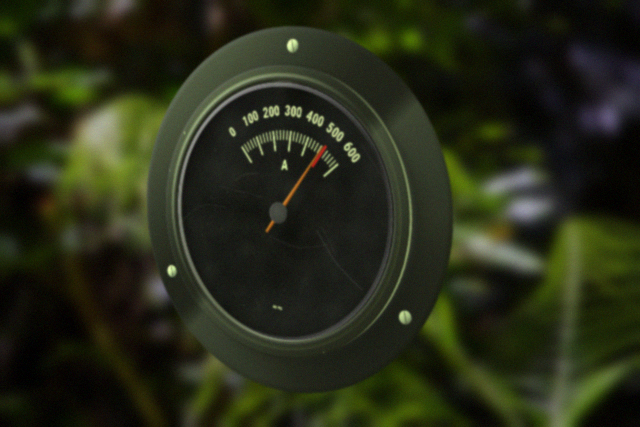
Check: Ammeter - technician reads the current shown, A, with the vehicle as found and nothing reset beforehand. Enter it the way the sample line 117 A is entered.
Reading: 500 A
